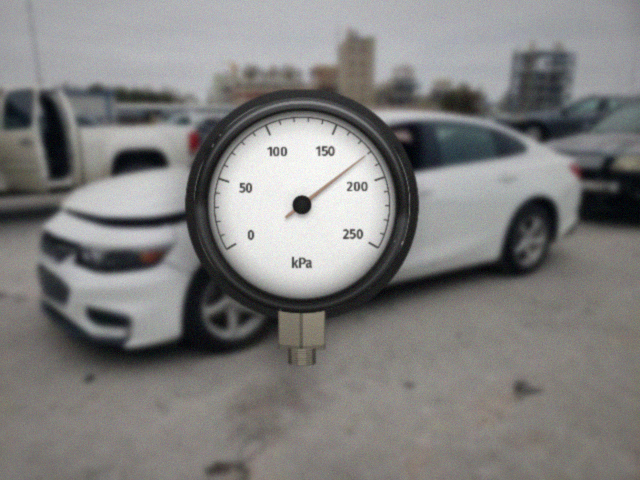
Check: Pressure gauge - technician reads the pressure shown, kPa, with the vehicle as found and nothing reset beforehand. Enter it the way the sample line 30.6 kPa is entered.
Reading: 180 kPa
